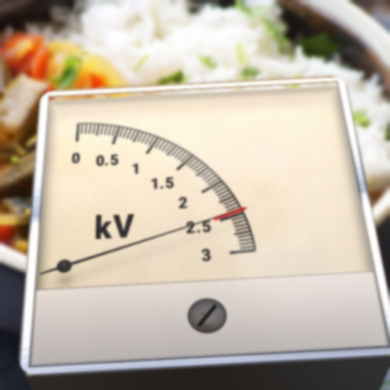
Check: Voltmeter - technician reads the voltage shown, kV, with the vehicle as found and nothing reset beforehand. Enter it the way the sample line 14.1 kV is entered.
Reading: 2.5 kV
